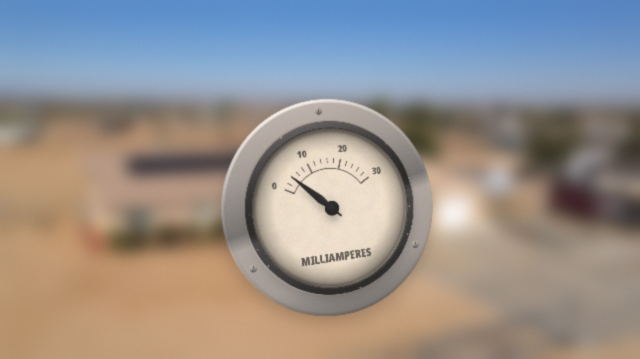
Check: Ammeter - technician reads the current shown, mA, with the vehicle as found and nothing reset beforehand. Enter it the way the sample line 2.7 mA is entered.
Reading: 4 mA
